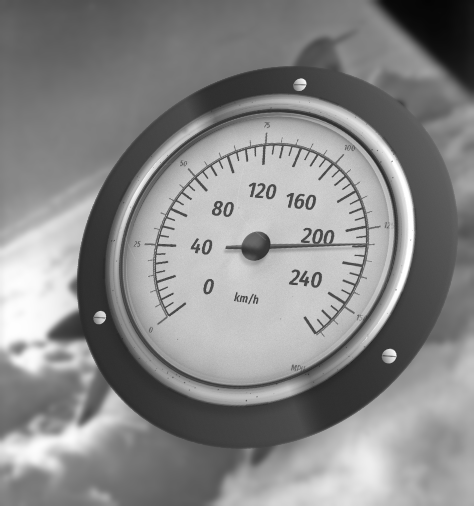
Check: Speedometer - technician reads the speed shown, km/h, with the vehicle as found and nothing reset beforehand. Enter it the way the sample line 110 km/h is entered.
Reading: 210 km/h
